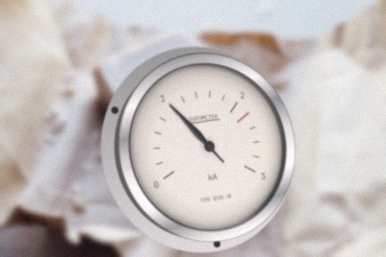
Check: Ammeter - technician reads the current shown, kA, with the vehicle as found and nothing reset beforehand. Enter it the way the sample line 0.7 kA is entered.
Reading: 1 kA
